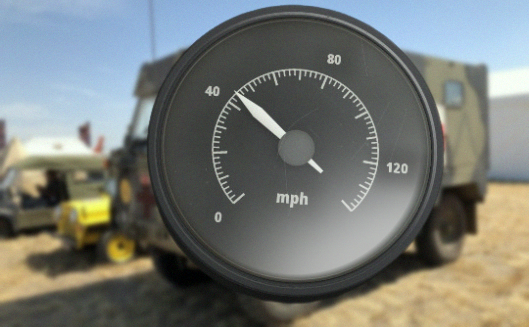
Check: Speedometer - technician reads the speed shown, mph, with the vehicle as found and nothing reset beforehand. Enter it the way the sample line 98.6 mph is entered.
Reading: 44 mph
